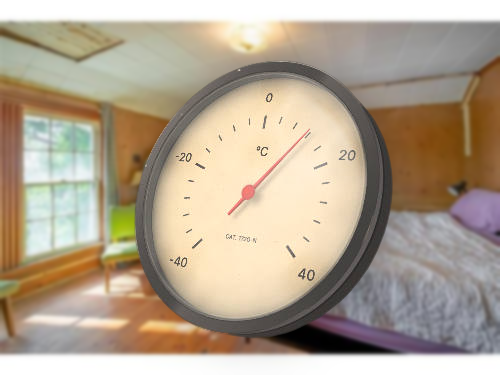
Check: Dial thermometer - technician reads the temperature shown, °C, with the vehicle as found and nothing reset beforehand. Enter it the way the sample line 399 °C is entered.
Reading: 12 °C
